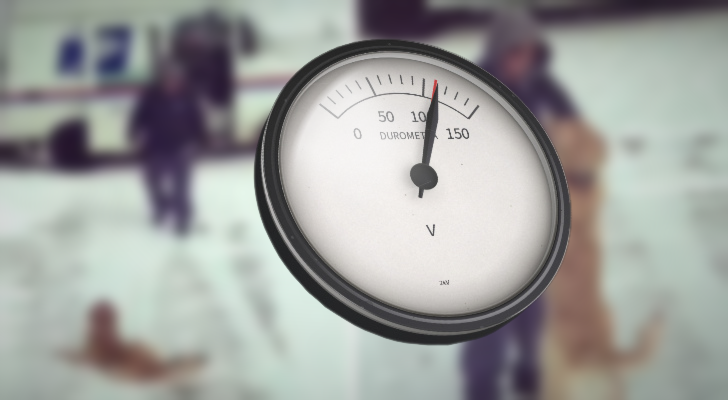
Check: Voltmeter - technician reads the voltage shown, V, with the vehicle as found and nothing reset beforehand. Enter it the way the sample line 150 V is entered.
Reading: 110 V
